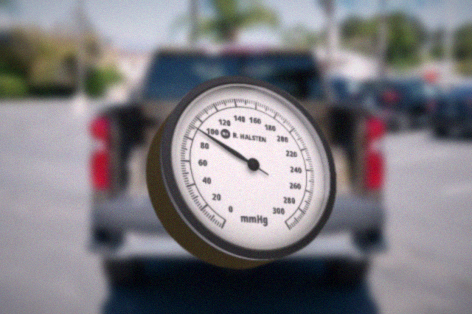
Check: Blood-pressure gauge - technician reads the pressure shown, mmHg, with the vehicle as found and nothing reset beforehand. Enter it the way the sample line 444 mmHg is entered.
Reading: 90 mmHg
